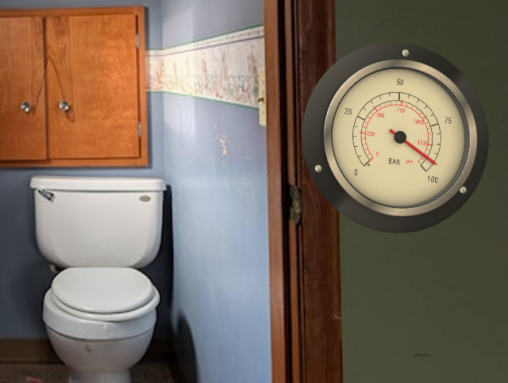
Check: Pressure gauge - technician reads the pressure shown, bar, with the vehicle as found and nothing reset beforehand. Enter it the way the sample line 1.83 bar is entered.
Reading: 95 bar
